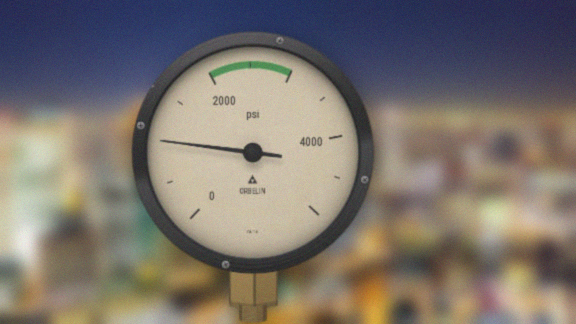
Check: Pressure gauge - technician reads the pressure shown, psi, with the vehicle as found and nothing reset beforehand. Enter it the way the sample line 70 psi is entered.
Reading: 1000 psi
